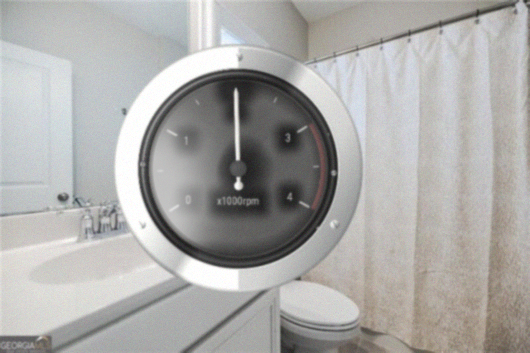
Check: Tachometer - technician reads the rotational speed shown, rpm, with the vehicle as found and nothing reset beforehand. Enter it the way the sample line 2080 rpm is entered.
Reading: 2000 rpm
